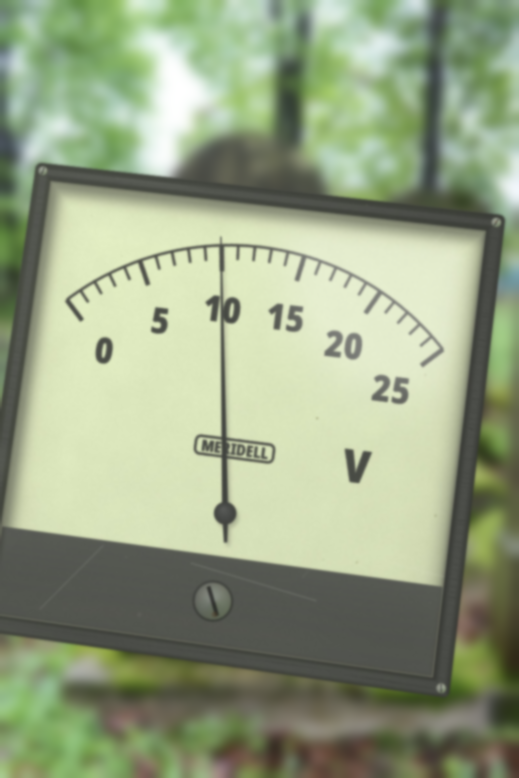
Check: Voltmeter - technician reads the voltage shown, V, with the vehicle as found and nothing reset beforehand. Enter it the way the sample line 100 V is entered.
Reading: 10 V
